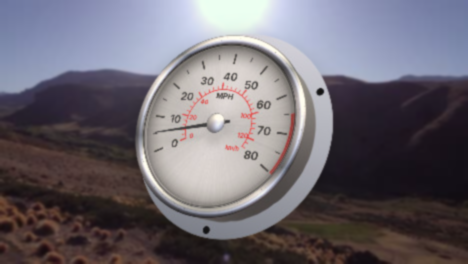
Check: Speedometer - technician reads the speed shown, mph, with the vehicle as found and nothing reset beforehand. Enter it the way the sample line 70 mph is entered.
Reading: 5 mph
